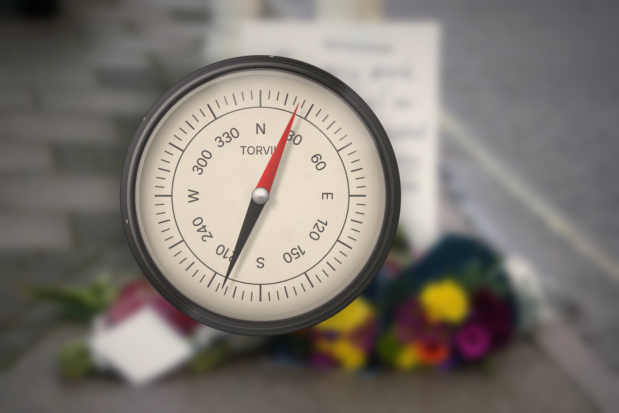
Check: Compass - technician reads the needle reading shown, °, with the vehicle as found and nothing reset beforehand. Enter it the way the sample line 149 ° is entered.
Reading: 22.5 °
